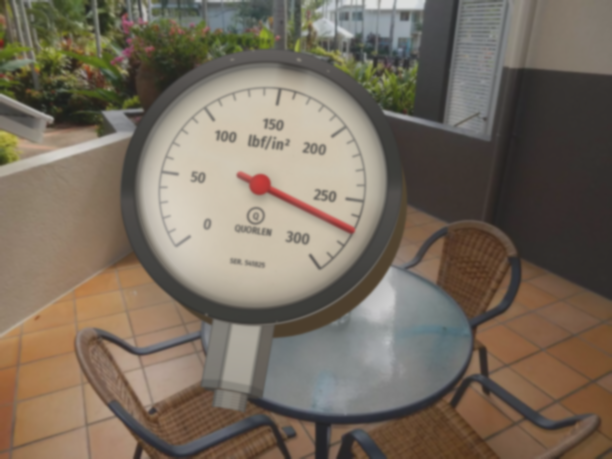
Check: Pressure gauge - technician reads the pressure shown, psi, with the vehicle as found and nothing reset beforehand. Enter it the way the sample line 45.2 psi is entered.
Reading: 270 psi
